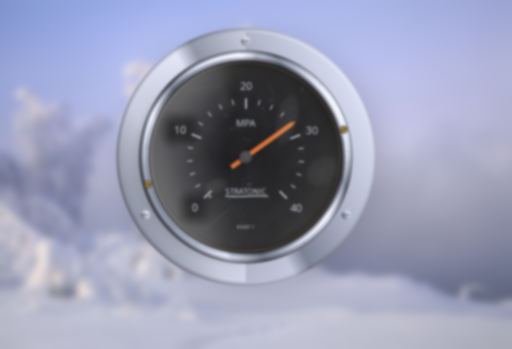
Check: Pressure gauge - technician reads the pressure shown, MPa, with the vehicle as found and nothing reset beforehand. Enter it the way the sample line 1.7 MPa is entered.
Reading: 28 MPa
